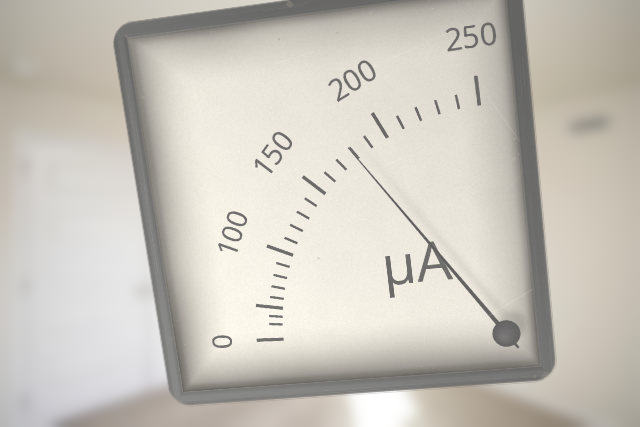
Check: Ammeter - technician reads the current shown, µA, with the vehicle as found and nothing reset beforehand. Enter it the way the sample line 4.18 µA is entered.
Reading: 180 µA
